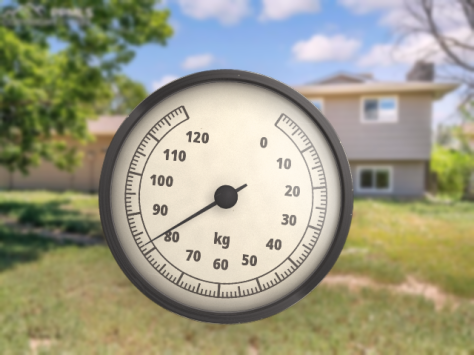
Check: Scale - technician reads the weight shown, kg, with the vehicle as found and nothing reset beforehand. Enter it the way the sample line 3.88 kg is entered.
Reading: 82 kg
